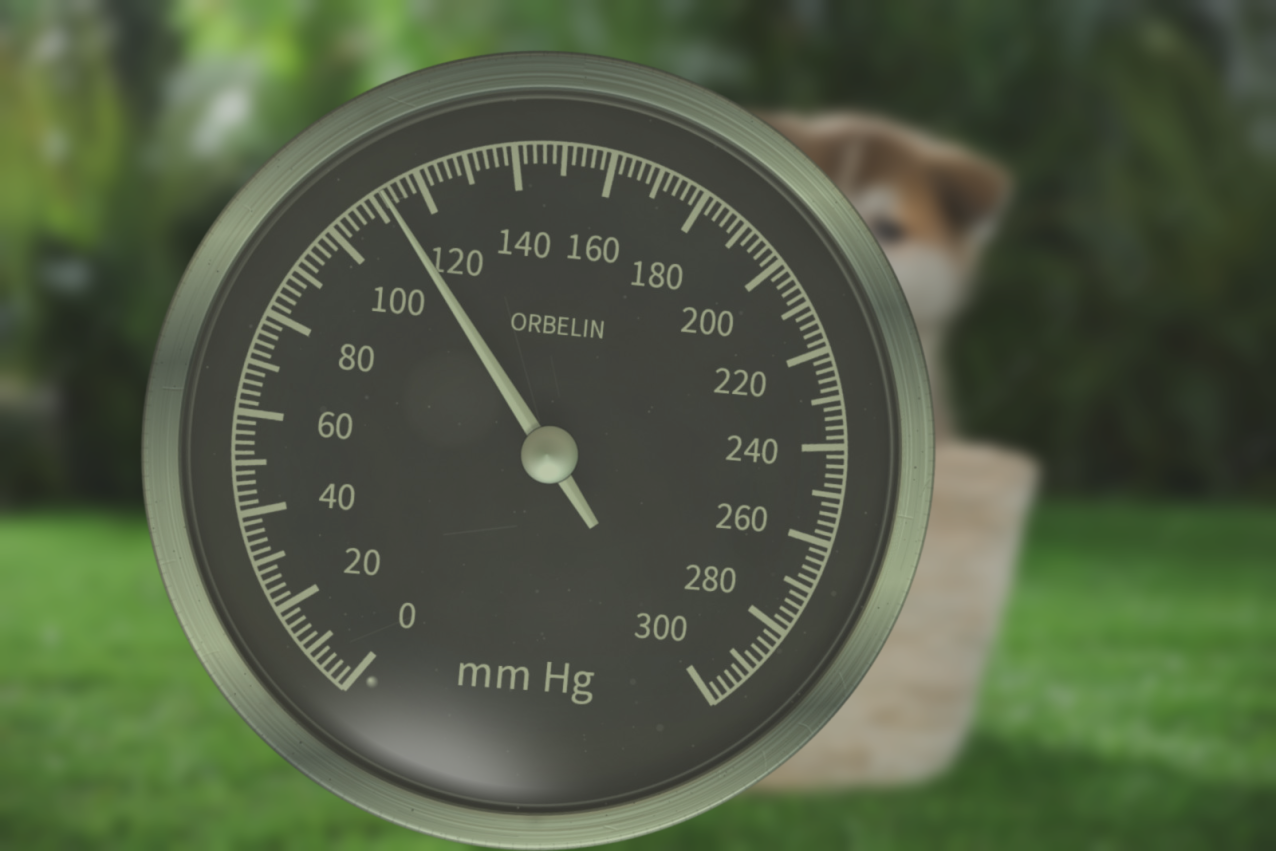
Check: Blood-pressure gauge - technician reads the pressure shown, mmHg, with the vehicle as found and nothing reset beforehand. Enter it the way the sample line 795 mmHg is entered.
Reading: 112 mmHg
